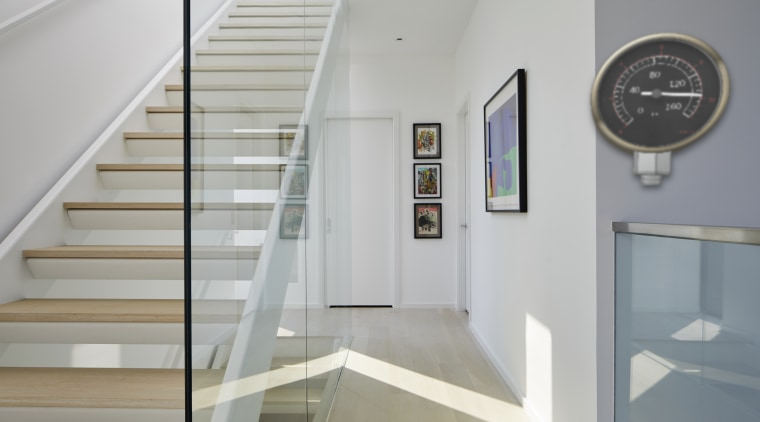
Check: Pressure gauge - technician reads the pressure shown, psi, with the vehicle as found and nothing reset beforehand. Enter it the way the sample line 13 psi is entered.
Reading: 140 psi
